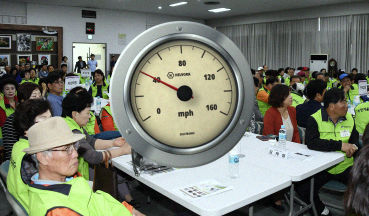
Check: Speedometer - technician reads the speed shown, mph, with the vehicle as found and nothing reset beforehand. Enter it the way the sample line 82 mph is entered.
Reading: 40 mph
